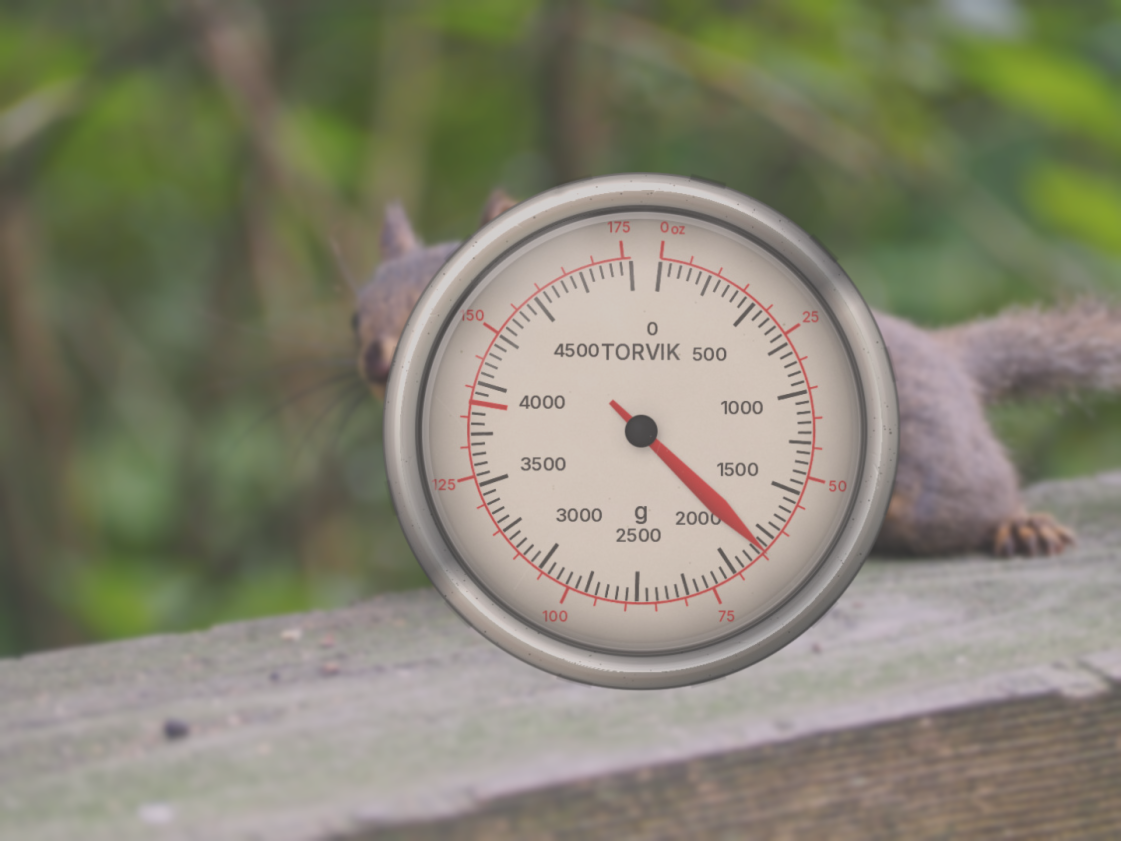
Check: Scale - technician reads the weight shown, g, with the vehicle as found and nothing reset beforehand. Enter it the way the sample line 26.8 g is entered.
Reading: 1825 g
